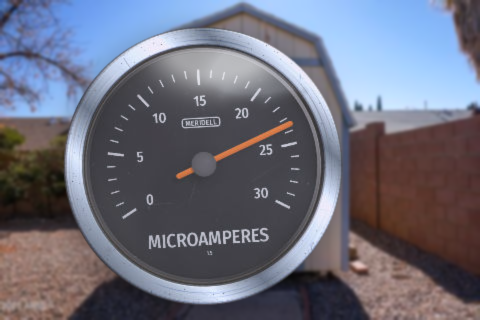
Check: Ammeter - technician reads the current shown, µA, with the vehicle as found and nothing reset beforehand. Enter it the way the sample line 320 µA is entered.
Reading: 23.5 µA
